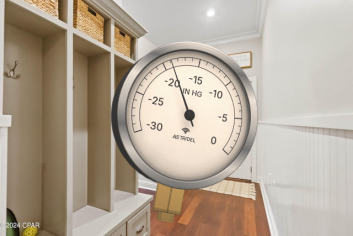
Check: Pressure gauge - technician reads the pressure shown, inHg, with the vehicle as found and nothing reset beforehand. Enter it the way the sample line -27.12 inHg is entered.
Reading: -19 inHg
